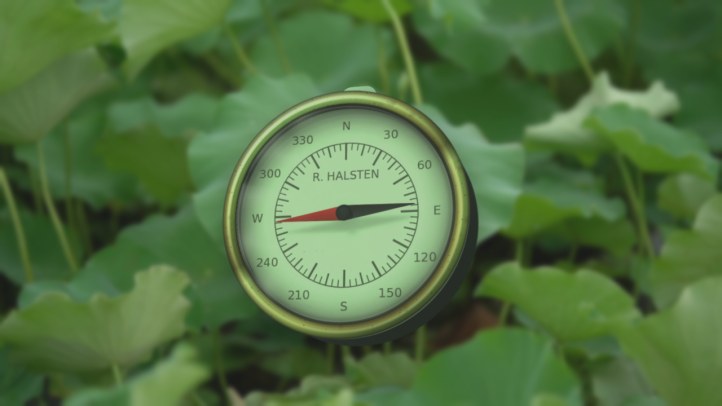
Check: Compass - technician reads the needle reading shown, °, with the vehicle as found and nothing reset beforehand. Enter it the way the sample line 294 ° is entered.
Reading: 265 °
